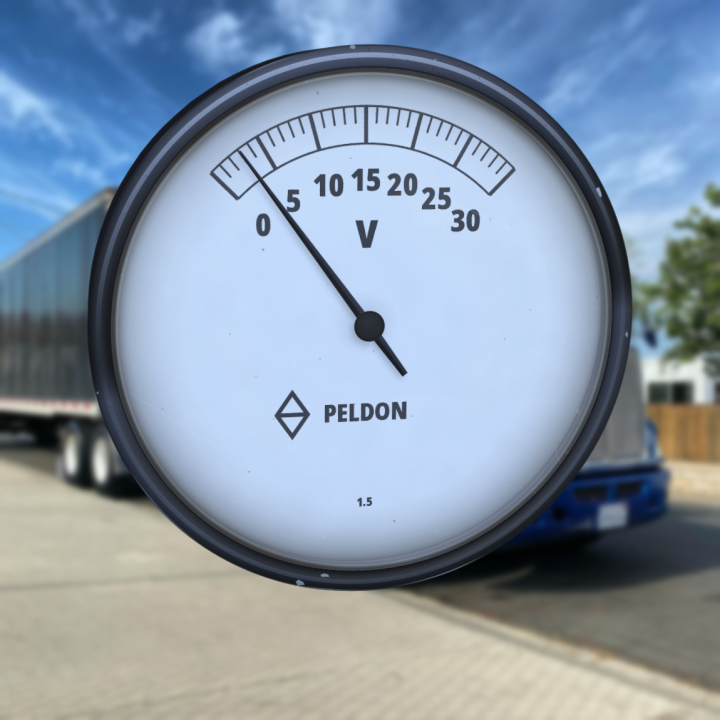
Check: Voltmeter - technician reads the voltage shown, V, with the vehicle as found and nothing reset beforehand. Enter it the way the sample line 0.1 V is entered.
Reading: 3 V
